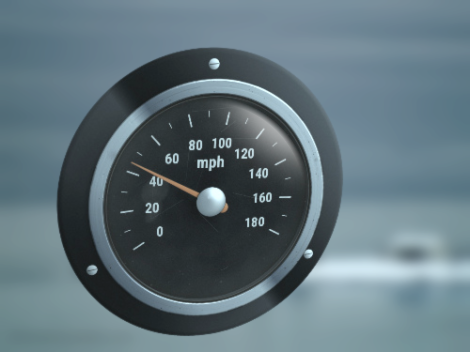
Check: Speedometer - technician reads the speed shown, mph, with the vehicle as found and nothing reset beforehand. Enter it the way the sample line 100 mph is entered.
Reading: 45 mph
